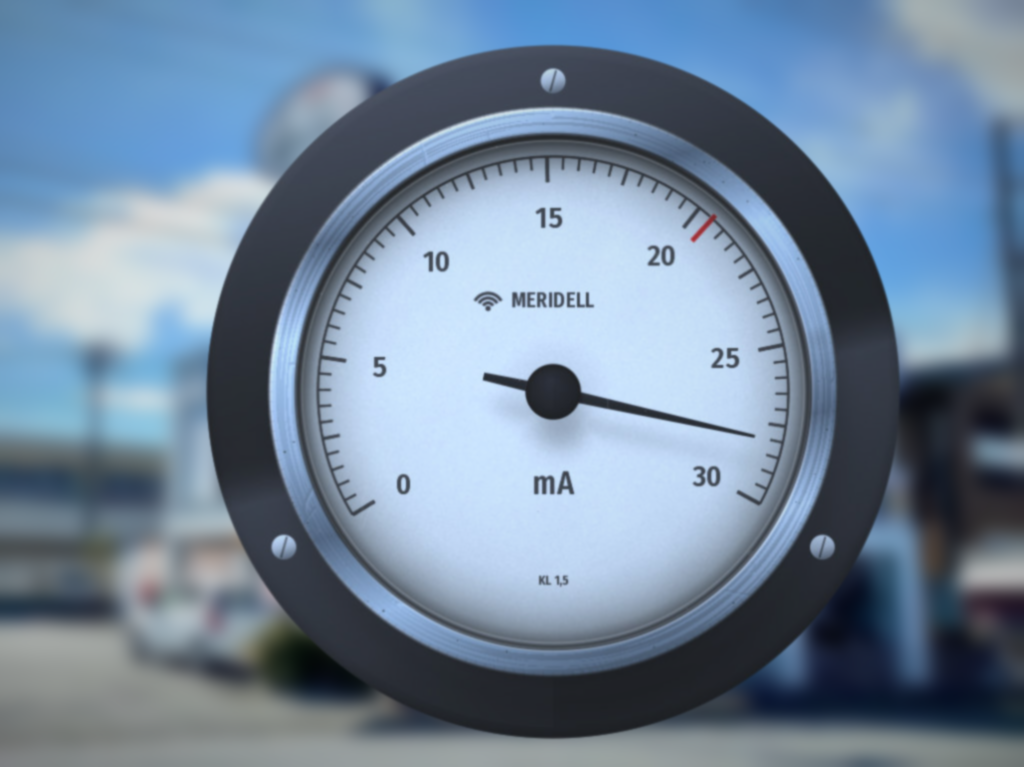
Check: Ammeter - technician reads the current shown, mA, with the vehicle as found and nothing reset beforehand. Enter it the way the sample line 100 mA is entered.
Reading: 28 mA
